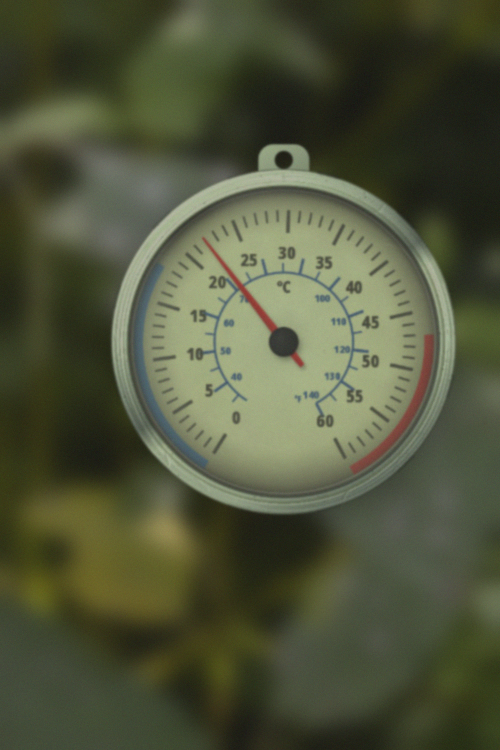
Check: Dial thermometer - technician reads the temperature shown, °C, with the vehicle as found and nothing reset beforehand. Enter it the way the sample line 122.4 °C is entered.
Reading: 22 °C
